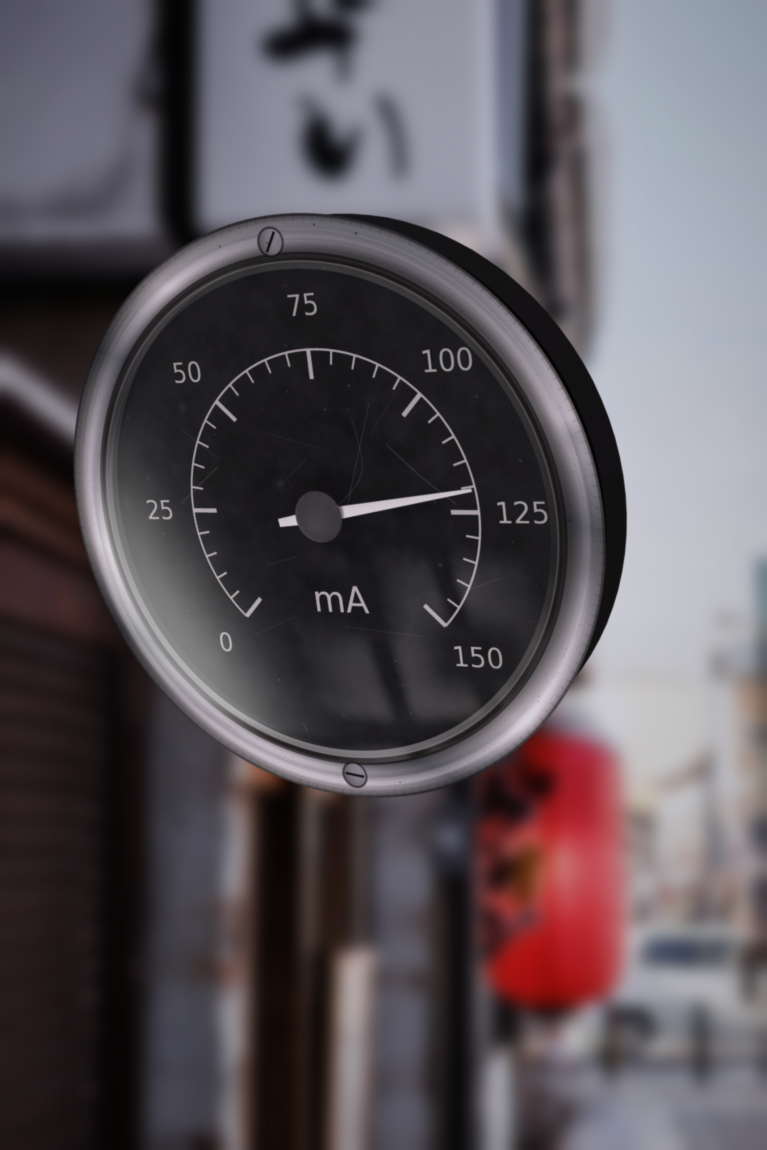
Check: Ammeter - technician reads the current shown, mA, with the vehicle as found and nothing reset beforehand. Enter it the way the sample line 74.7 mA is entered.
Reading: 120 mA
